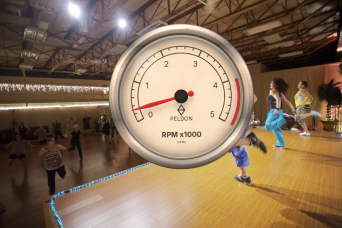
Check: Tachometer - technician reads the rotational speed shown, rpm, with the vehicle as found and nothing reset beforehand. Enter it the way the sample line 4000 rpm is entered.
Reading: 300 rpm
